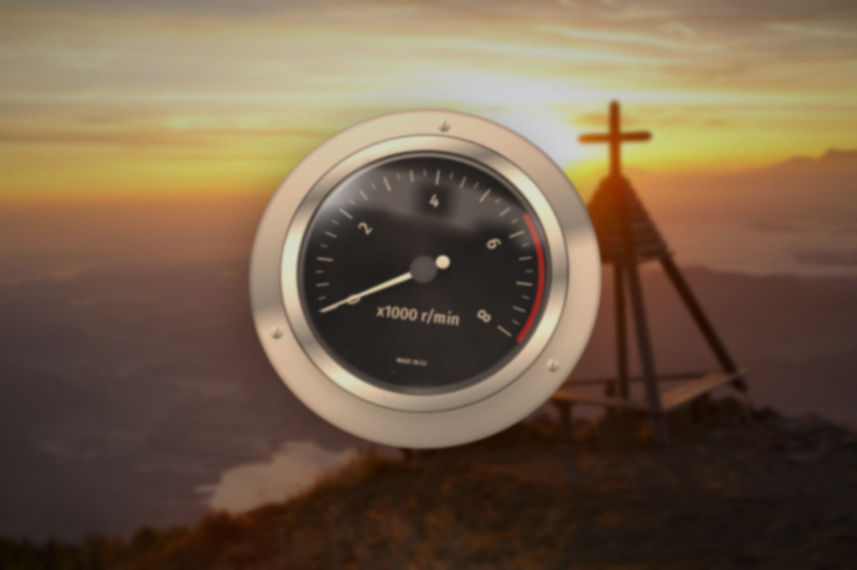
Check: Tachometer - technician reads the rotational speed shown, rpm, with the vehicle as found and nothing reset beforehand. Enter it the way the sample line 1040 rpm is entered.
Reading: 0 rpm
